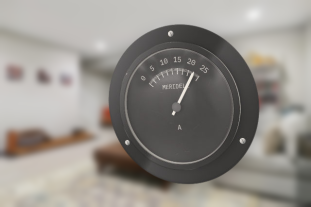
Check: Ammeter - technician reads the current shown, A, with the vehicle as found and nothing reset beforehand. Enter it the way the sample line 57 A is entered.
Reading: 22.5 A
